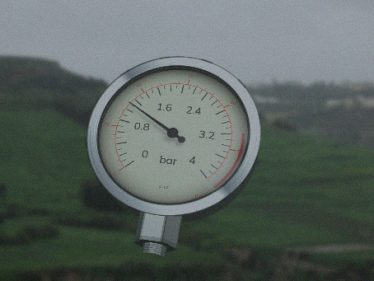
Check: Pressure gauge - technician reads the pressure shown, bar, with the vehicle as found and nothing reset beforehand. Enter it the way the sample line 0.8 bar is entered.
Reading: 1.1 bar
